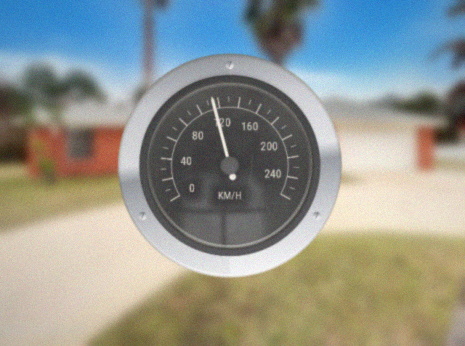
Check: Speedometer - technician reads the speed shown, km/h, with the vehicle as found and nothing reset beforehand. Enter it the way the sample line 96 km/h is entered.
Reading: 115 km/h
